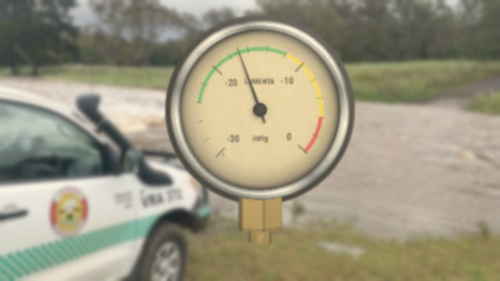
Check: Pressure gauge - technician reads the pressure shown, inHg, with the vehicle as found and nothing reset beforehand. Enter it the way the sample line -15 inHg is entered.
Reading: -17 inHg
